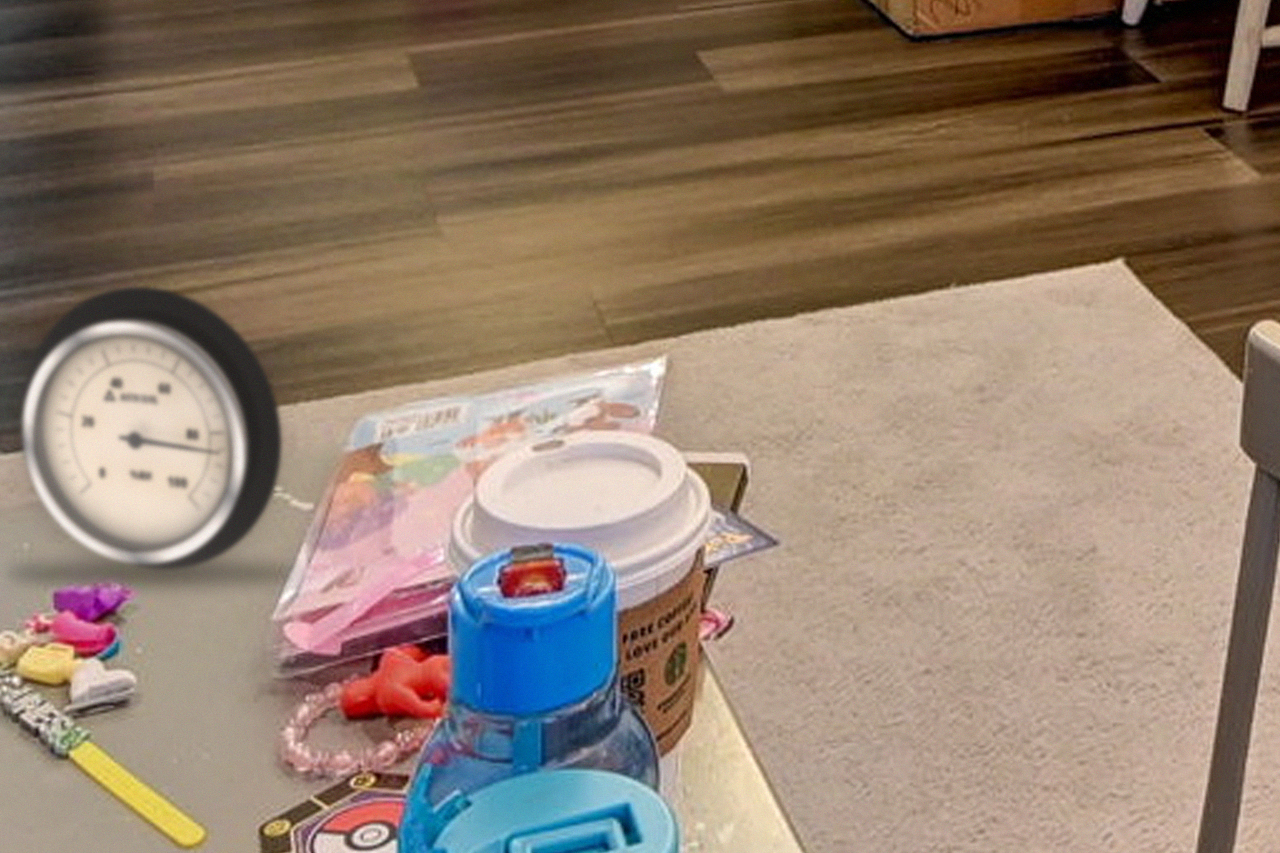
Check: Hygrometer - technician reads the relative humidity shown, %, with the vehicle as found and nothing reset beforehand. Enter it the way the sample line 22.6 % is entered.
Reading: 84 %
